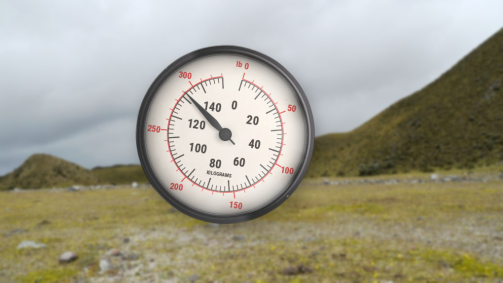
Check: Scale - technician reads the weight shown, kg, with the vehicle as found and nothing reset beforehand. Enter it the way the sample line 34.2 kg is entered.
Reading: 132 kg
